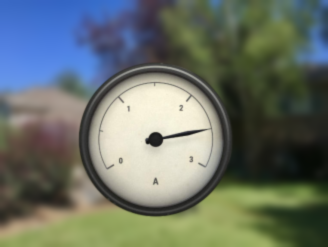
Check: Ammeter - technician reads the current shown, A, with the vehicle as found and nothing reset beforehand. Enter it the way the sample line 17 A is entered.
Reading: 2.5 A
